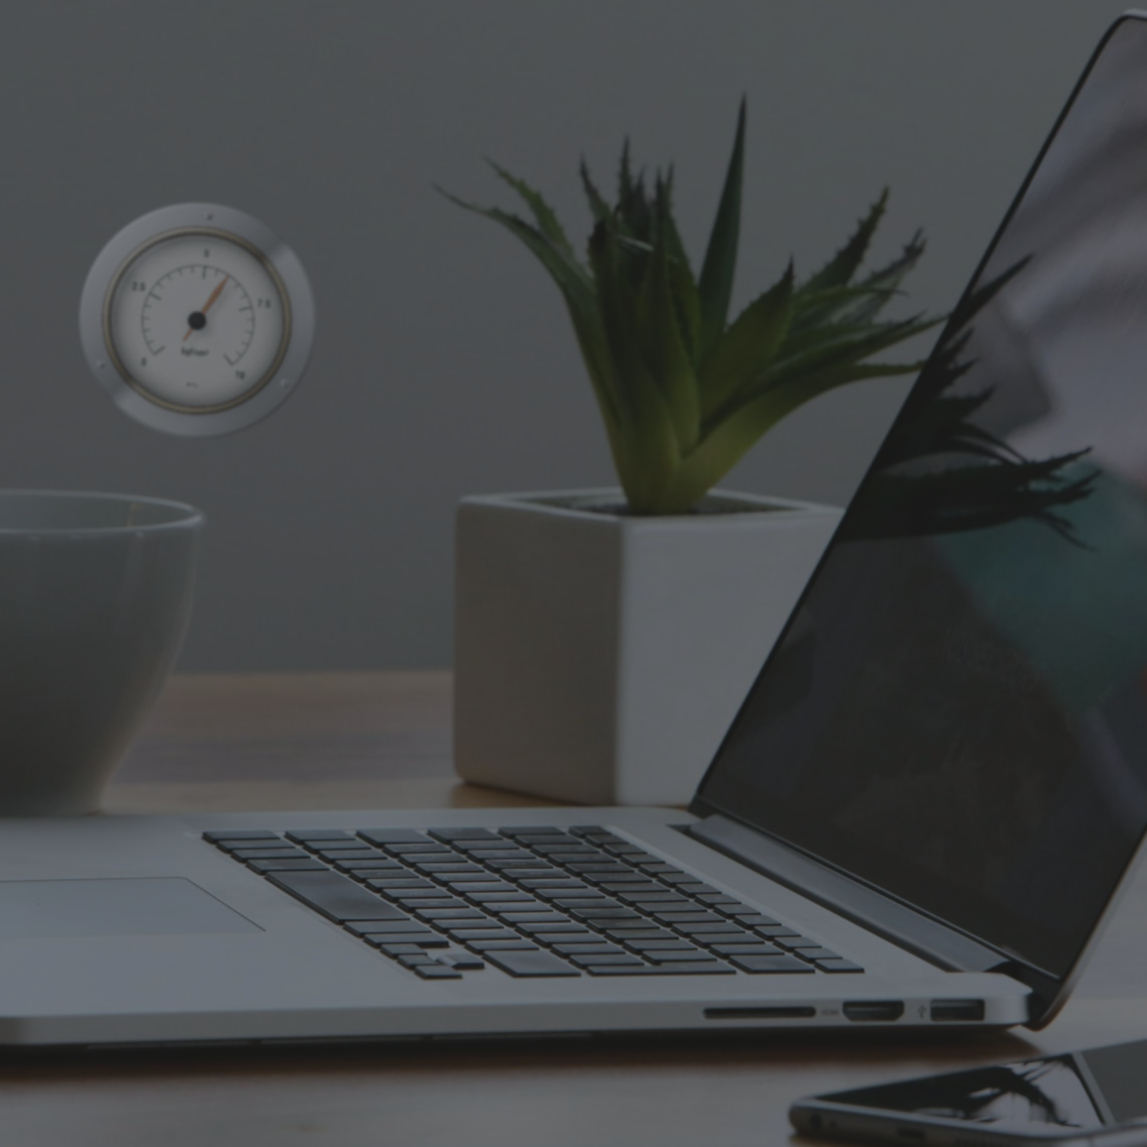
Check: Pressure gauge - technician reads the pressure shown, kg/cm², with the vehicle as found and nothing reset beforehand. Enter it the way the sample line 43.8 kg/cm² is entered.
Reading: 6 kg/cm²
